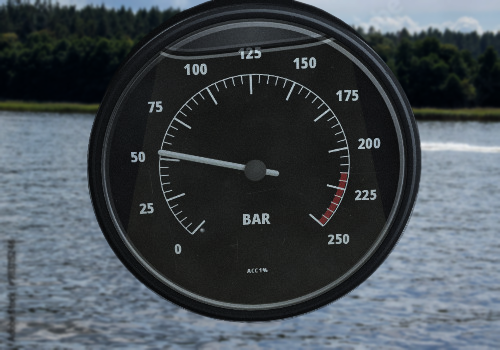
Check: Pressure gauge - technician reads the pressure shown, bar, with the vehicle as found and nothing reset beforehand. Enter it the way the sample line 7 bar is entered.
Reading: 55 bar
